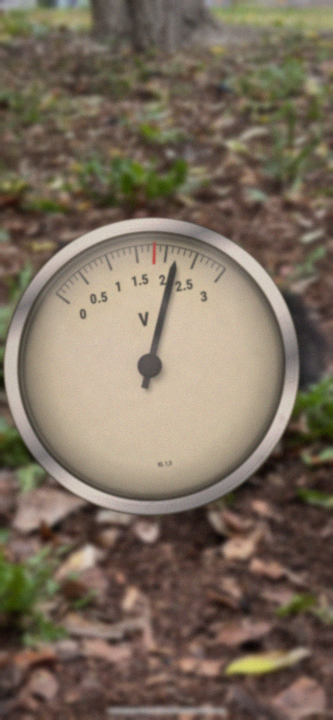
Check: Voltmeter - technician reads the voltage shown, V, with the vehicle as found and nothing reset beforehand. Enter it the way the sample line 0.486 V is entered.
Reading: 2.2 V
